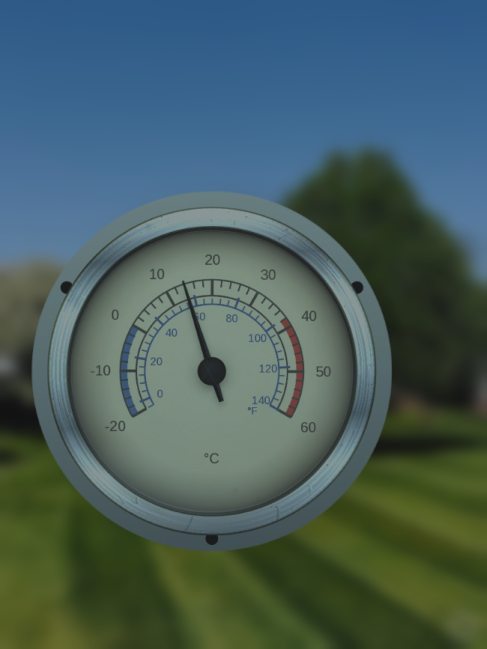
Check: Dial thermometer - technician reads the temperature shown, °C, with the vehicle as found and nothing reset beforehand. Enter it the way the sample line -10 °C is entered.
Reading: 14 °C
